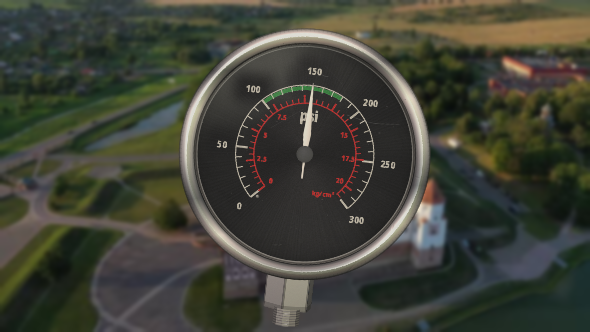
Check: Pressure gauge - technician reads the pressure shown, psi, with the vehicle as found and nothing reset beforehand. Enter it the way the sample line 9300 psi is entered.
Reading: 150 psi
